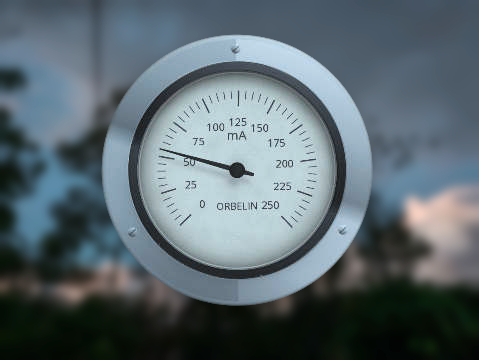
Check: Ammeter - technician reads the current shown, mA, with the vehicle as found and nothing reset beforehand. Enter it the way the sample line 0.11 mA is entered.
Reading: 55 mA
